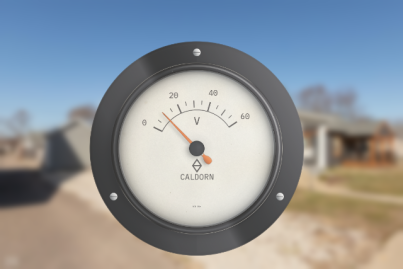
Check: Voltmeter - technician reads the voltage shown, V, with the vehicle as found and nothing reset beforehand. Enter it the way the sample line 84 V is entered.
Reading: 10 V
